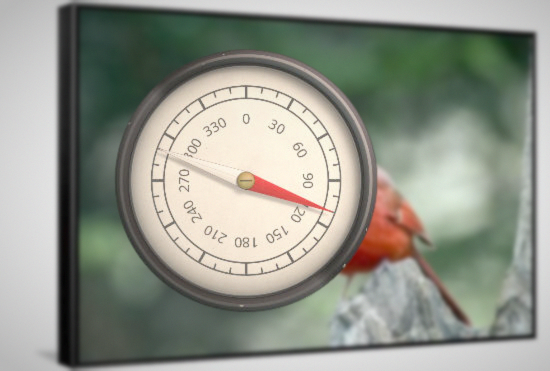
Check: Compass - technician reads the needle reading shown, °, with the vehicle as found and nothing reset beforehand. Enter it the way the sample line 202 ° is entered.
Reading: 110 °
